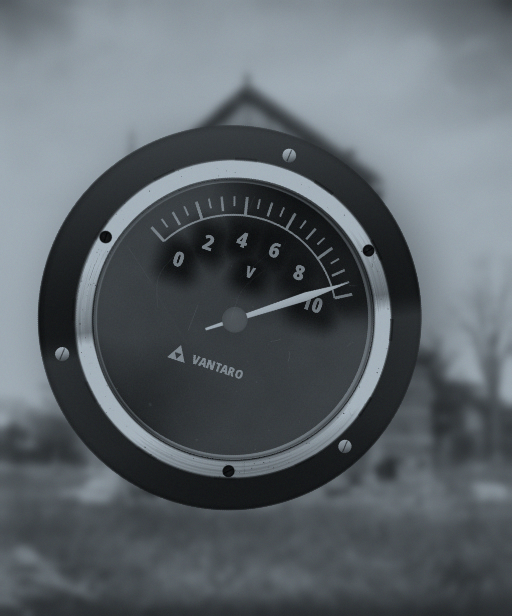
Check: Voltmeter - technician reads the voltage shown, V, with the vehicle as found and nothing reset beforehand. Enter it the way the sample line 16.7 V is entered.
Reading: 9.5 V
